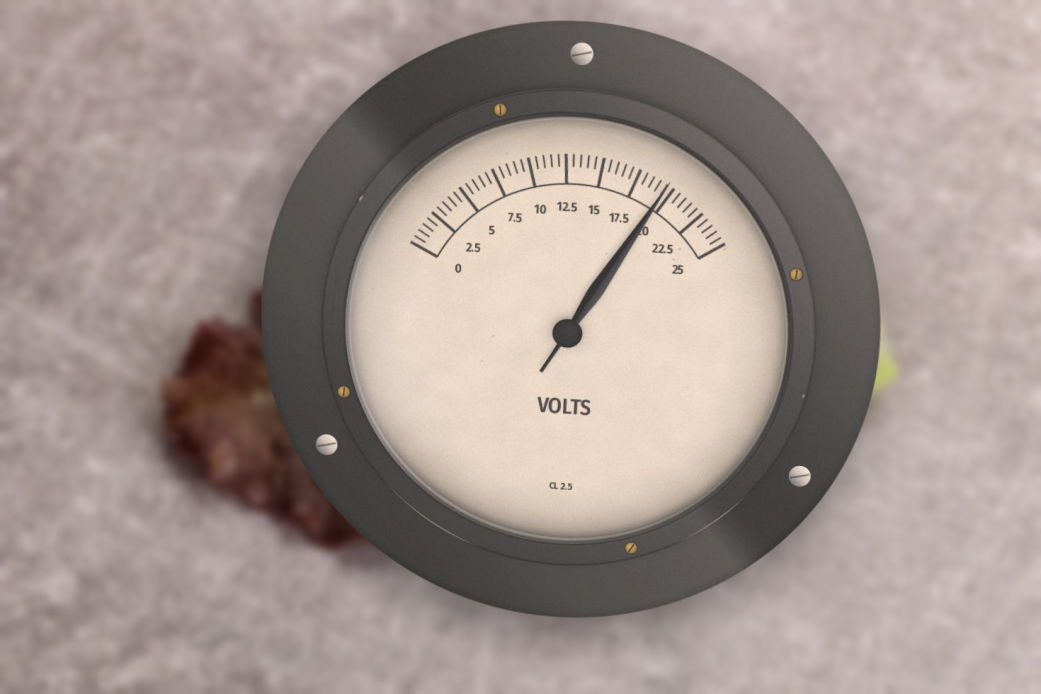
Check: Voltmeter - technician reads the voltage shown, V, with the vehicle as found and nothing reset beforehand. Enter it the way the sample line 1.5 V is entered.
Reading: 19.5 V
